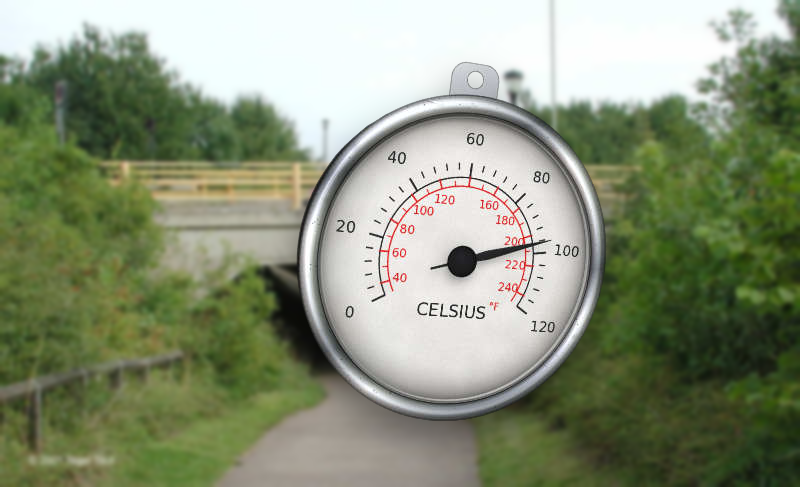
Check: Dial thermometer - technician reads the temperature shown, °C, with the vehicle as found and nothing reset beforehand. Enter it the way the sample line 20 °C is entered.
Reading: 96 °C
